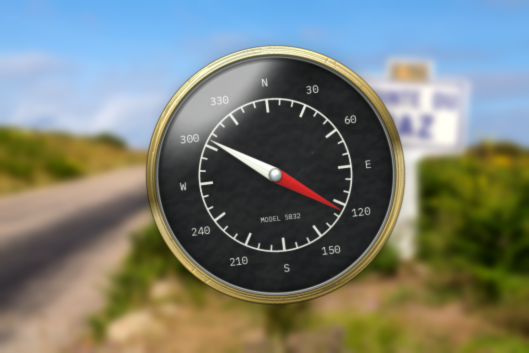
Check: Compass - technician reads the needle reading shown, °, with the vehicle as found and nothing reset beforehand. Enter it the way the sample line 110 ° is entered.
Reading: 125 °
